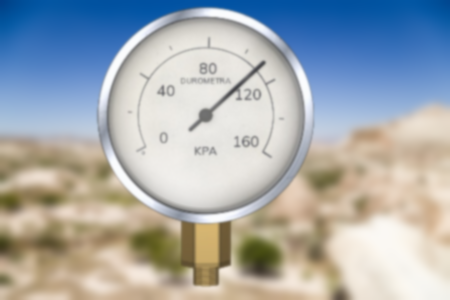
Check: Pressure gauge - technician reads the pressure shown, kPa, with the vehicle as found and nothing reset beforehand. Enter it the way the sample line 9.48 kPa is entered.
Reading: 110 kPa
